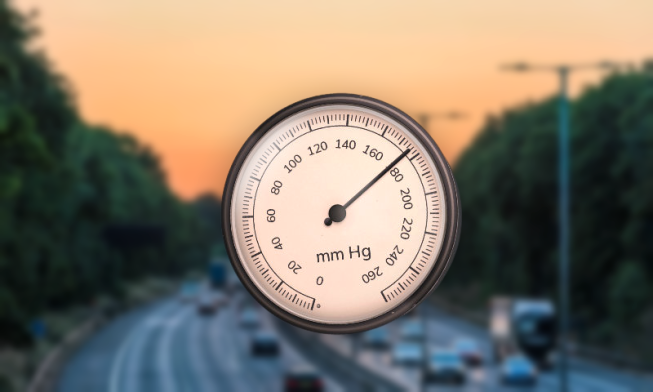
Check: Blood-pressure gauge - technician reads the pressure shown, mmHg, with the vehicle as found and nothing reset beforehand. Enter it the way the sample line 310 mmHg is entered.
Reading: 176 mmHg
